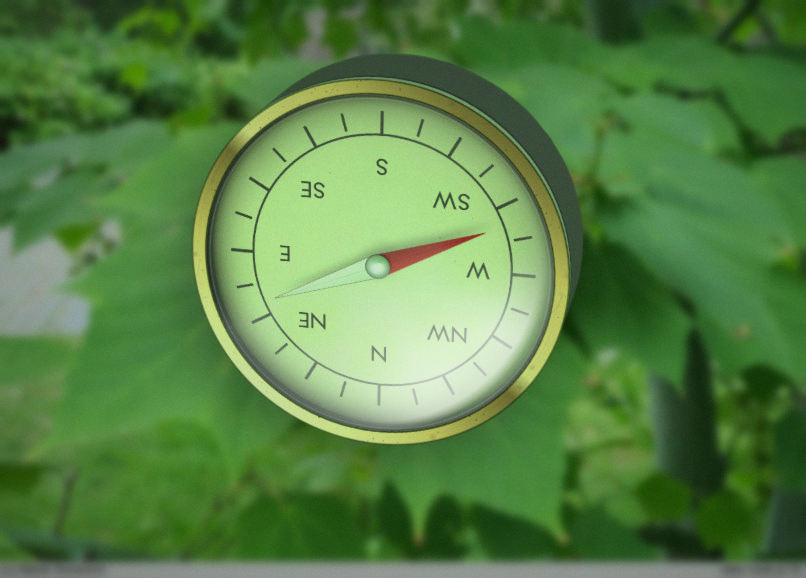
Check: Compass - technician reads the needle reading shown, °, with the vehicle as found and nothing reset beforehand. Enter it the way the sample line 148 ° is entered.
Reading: 247.5 °
